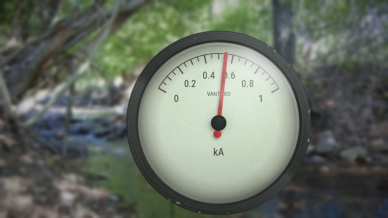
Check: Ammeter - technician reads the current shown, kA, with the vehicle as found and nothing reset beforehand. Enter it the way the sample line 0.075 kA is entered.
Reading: 0.55 kA
